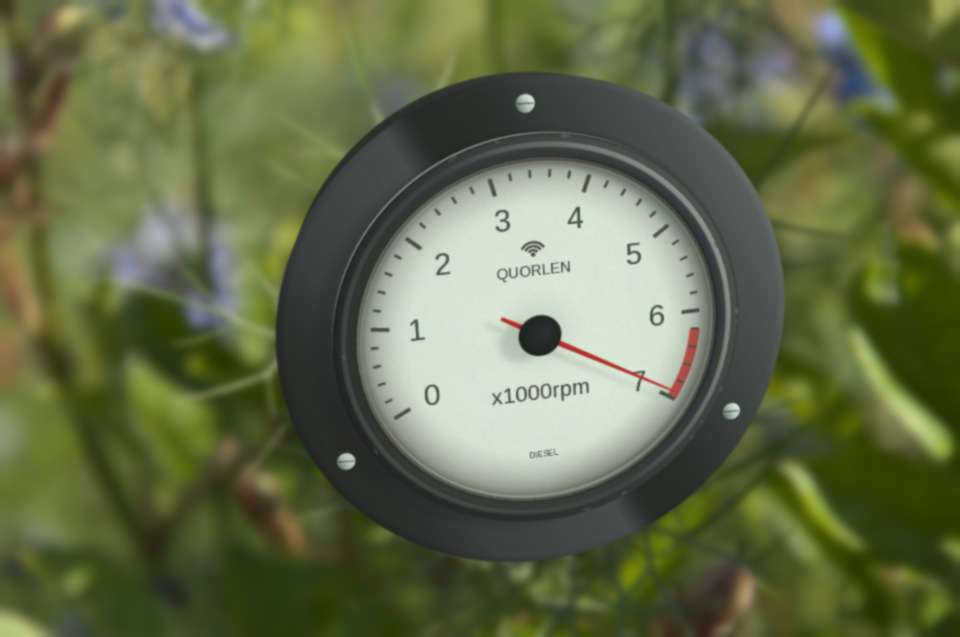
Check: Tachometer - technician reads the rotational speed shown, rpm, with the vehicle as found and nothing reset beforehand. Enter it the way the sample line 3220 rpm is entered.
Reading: 6900 rpm
